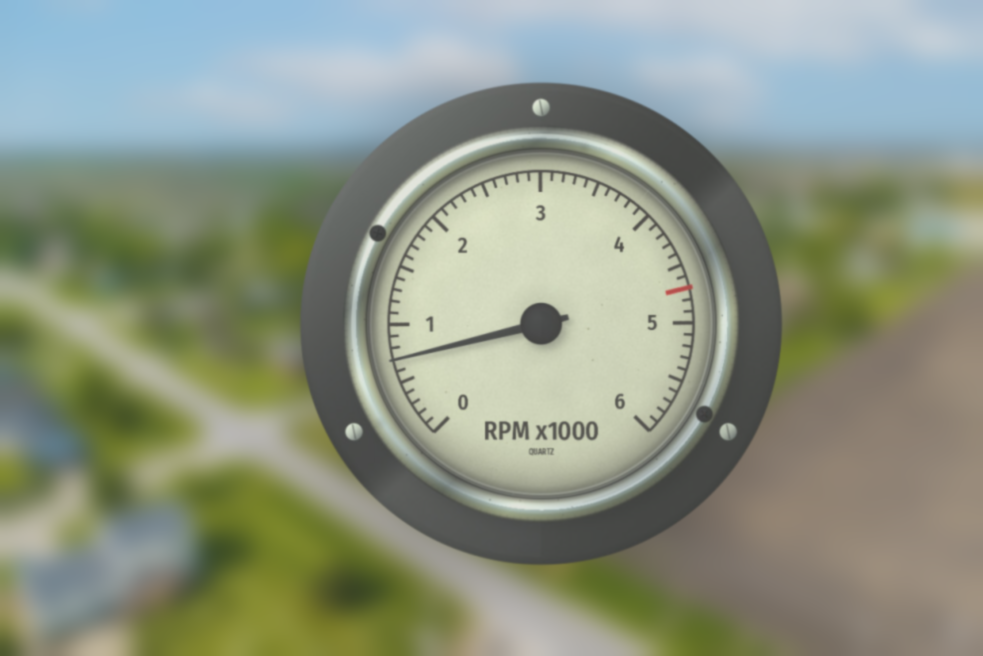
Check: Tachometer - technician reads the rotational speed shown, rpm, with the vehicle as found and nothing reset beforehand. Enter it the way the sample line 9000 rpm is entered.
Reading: 700 rpm
